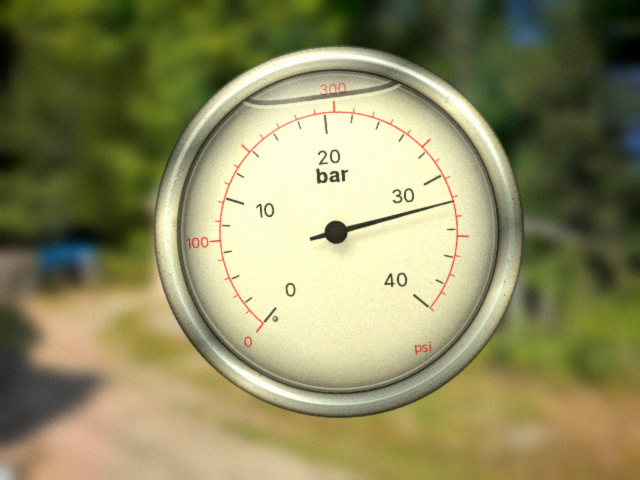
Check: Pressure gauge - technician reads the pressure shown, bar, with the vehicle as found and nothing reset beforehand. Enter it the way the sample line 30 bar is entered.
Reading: 32 bar
